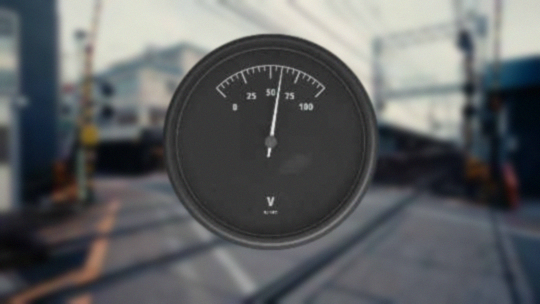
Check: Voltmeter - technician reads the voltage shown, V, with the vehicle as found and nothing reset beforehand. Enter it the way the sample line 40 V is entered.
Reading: 60 V
